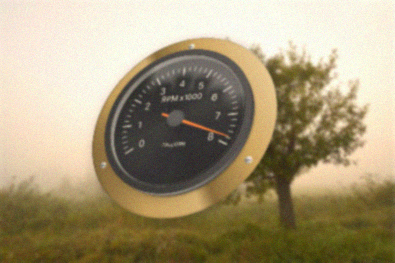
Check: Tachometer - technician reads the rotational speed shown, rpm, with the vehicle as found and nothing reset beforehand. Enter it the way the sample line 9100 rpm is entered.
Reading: 7800 rpm
